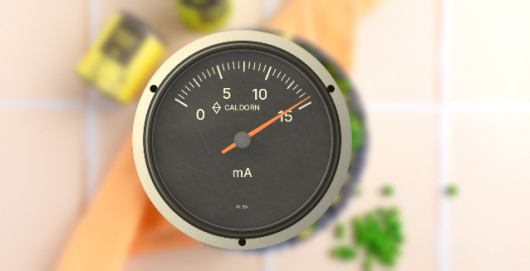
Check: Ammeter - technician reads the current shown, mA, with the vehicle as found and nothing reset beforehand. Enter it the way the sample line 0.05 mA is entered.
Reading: 14.5 mA
